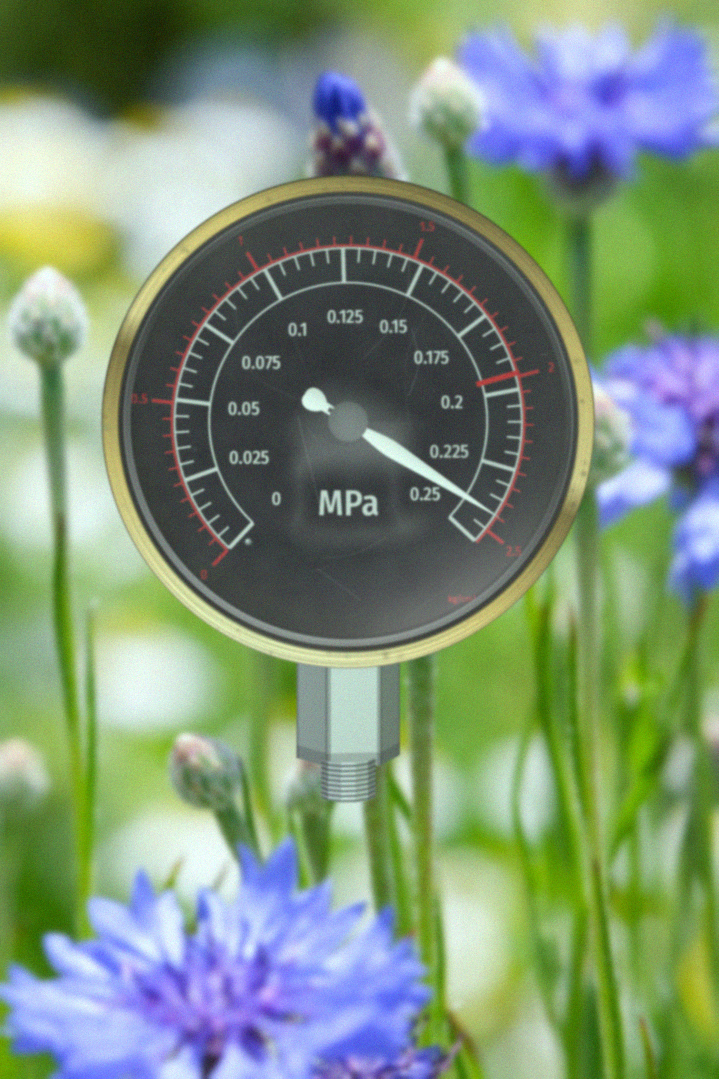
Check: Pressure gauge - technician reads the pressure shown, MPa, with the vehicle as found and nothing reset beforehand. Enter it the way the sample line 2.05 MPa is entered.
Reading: 0.24 MPa
